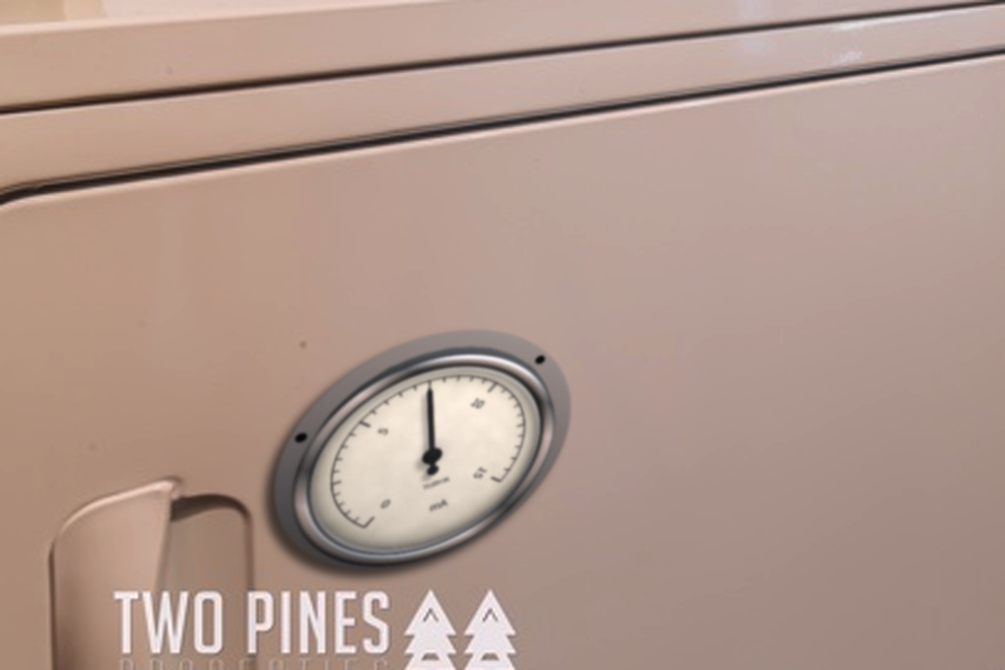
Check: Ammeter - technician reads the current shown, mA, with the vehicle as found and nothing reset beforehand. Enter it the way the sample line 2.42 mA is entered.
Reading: 7.5 mA
